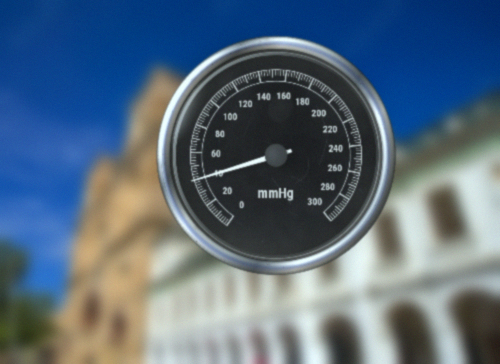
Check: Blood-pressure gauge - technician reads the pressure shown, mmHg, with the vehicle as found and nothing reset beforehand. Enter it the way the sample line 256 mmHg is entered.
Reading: 40 mmHg
